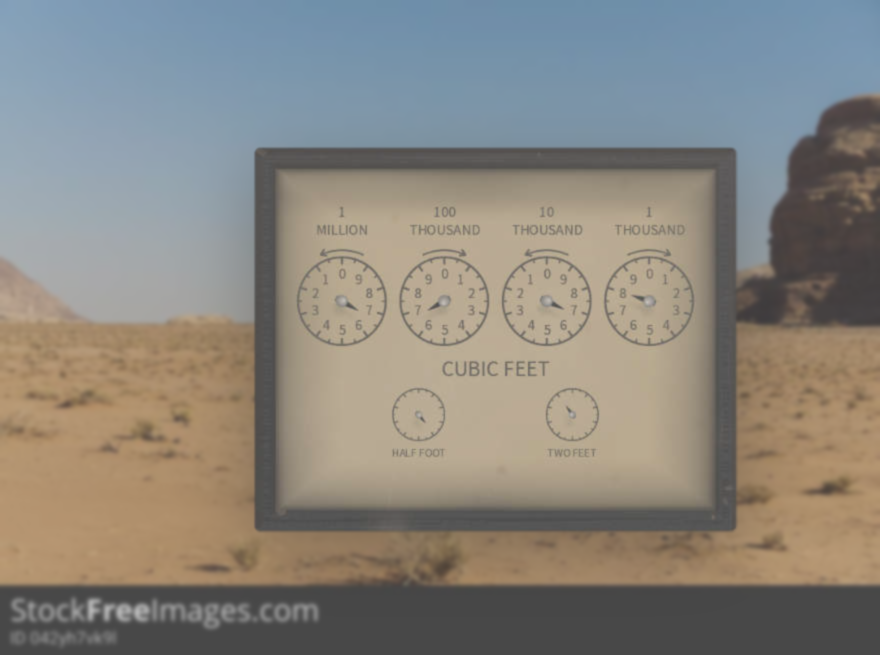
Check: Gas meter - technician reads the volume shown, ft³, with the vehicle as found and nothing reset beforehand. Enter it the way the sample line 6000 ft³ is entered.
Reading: 666800 ft³
